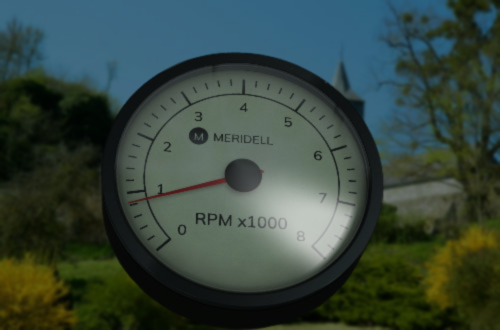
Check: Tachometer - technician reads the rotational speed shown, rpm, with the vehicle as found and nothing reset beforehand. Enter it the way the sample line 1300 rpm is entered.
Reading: 800 rpm
